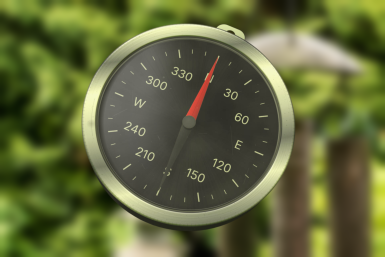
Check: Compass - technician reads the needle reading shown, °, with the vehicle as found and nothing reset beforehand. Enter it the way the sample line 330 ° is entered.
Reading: 0 °
